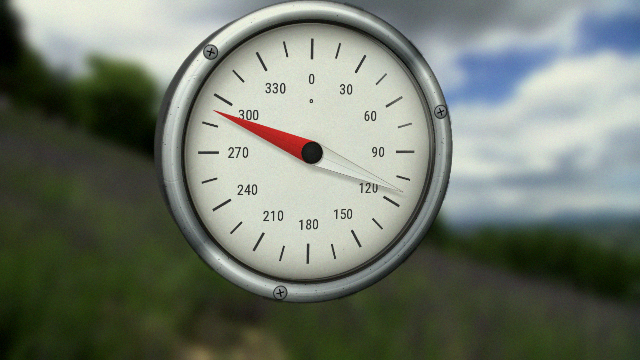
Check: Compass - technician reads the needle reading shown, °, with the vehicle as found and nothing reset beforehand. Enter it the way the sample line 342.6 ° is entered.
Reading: 292.5 °
